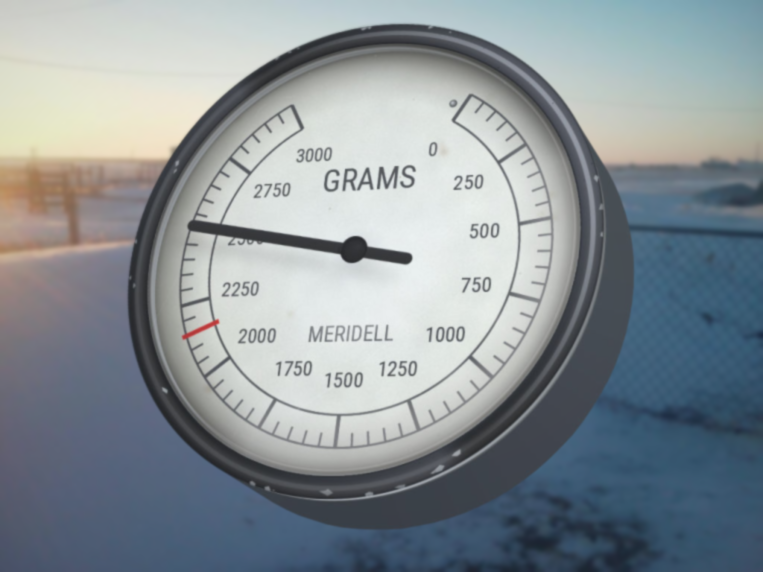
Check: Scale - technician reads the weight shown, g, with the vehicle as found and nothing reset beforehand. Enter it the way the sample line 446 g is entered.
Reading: 2500 g
